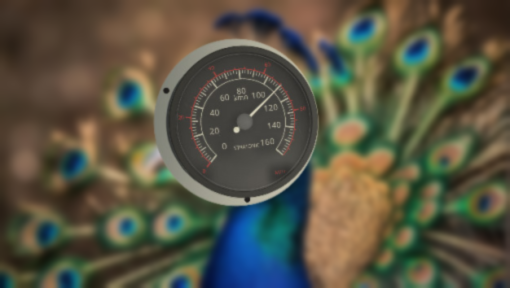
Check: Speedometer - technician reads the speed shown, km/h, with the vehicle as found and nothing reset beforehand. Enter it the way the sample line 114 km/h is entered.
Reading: 110 km/h
